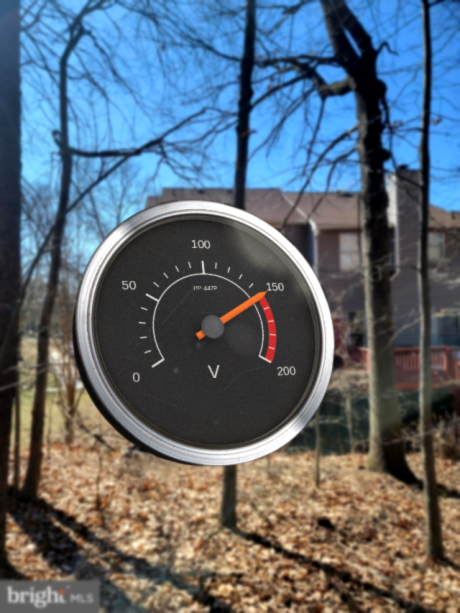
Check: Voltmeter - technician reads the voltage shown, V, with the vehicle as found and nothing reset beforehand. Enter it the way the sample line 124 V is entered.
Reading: 150 V
